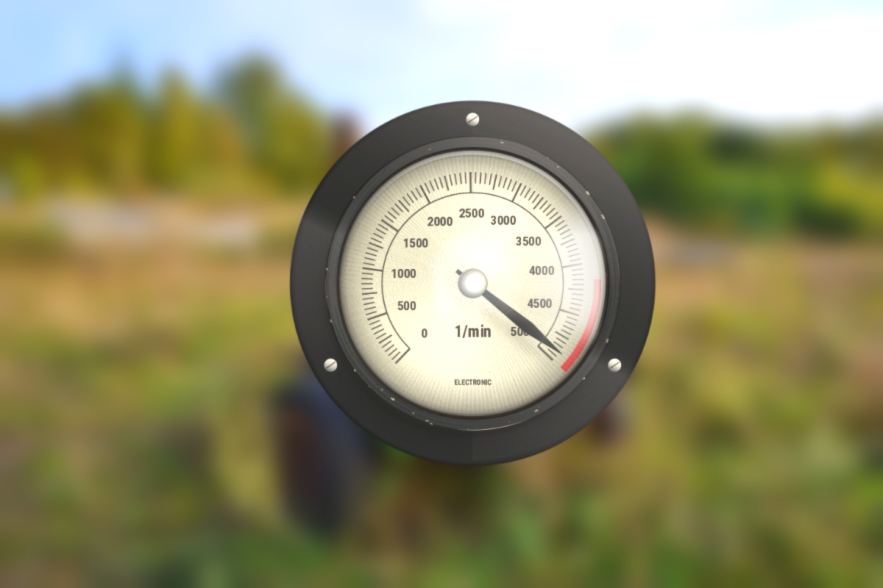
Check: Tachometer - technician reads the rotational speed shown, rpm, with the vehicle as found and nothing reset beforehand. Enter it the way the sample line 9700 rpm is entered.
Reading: 4900 rpm
